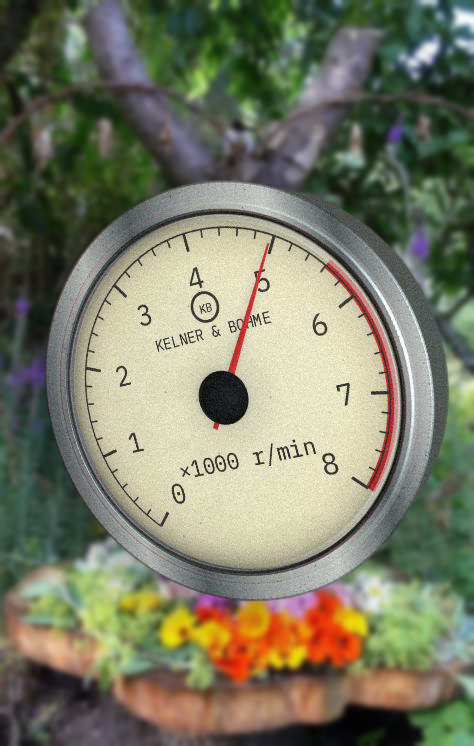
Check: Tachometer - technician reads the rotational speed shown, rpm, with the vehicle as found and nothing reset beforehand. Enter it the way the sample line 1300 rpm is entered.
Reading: 5000 rpm
